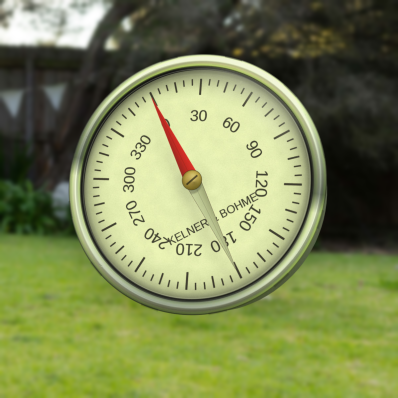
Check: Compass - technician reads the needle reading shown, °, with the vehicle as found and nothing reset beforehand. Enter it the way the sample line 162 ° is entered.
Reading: 0 °
